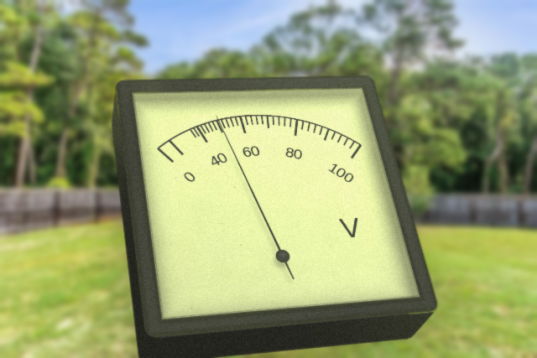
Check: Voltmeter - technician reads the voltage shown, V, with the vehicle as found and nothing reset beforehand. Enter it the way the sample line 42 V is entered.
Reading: 50 V
